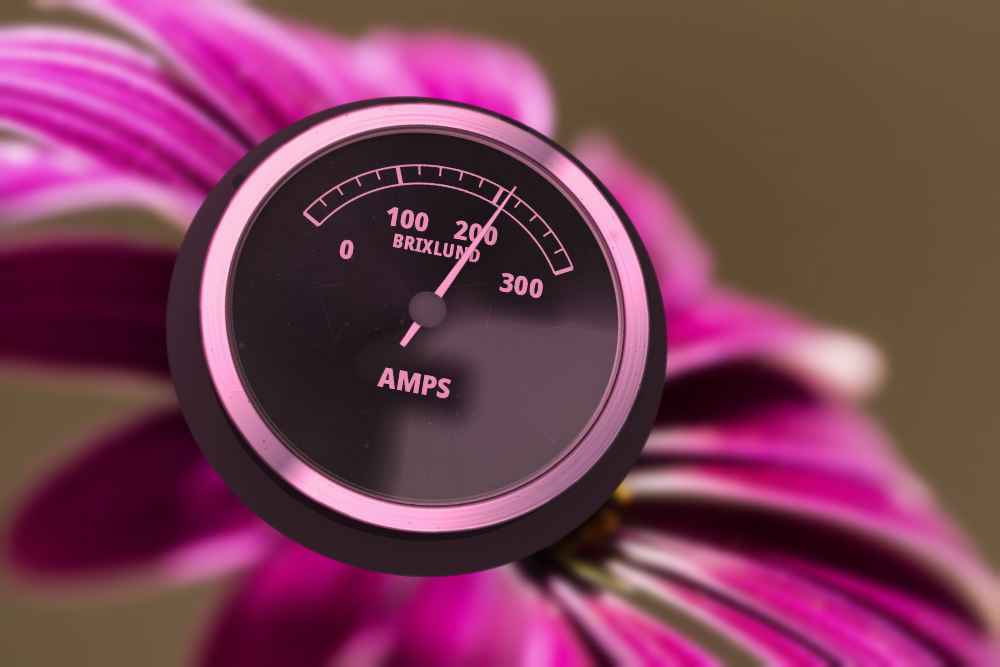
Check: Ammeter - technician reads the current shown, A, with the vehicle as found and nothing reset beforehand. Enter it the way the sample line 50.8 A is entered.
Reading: 210 A
